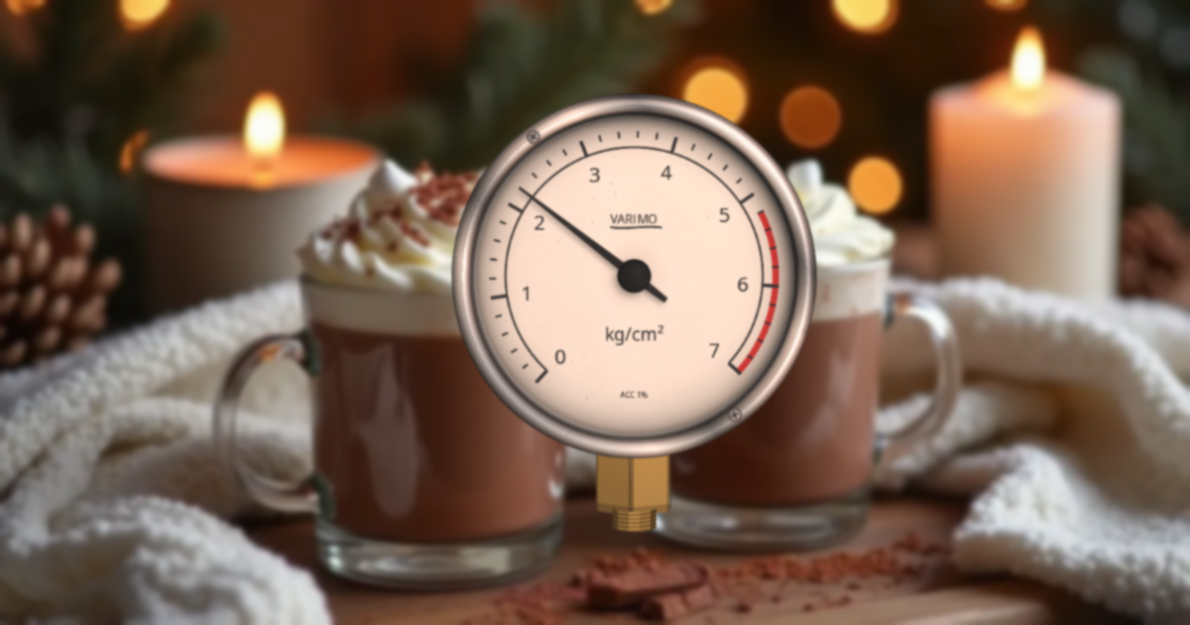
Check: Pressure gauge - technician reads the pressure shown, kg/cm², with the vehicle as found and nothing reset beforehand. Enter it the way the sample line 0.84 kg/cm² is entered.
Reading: 2.2 kg/cm²
